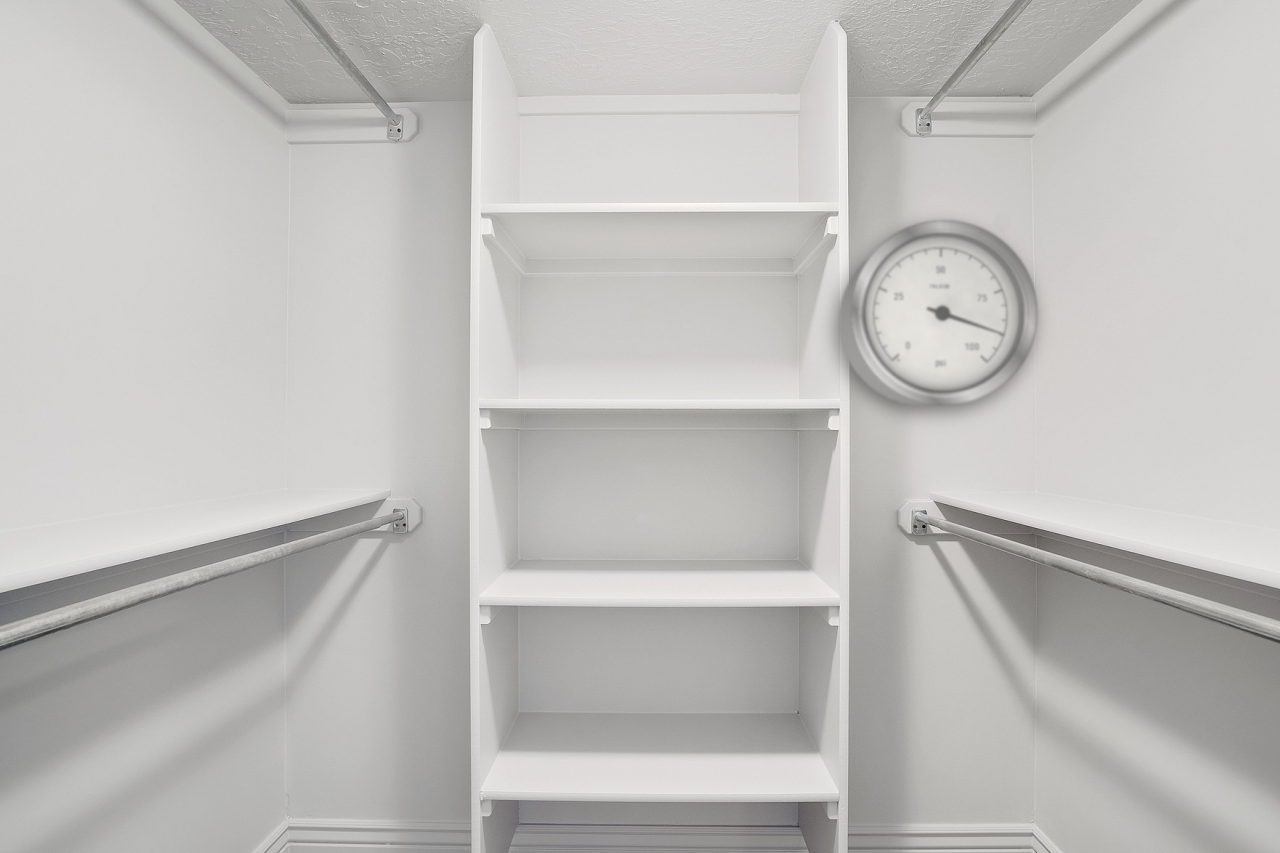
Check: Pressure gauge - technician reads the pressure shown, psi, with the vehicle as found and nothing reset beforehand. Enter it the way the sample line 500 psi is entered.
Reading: 90 psi
